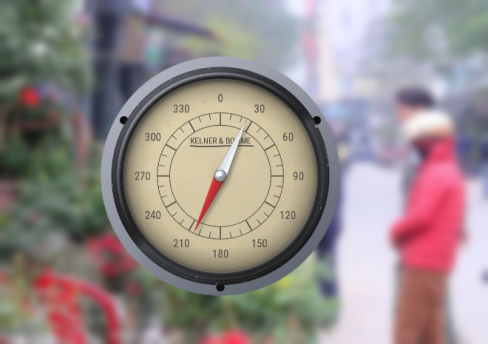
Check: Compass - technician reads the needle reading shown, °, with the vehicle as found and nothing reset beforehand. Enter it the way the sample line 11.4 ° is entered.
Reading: 205 °
